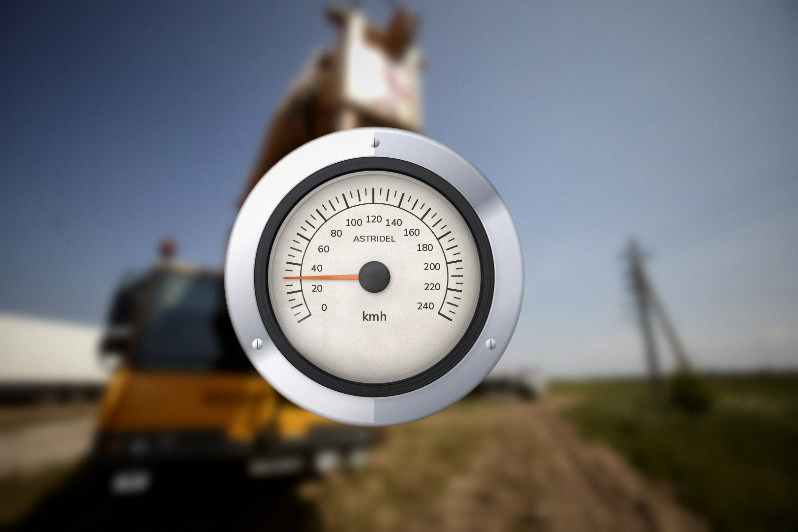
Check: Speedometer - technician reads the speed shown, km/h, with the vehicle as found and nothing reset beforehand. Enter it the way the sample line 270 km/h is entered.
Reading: 30 km/h
